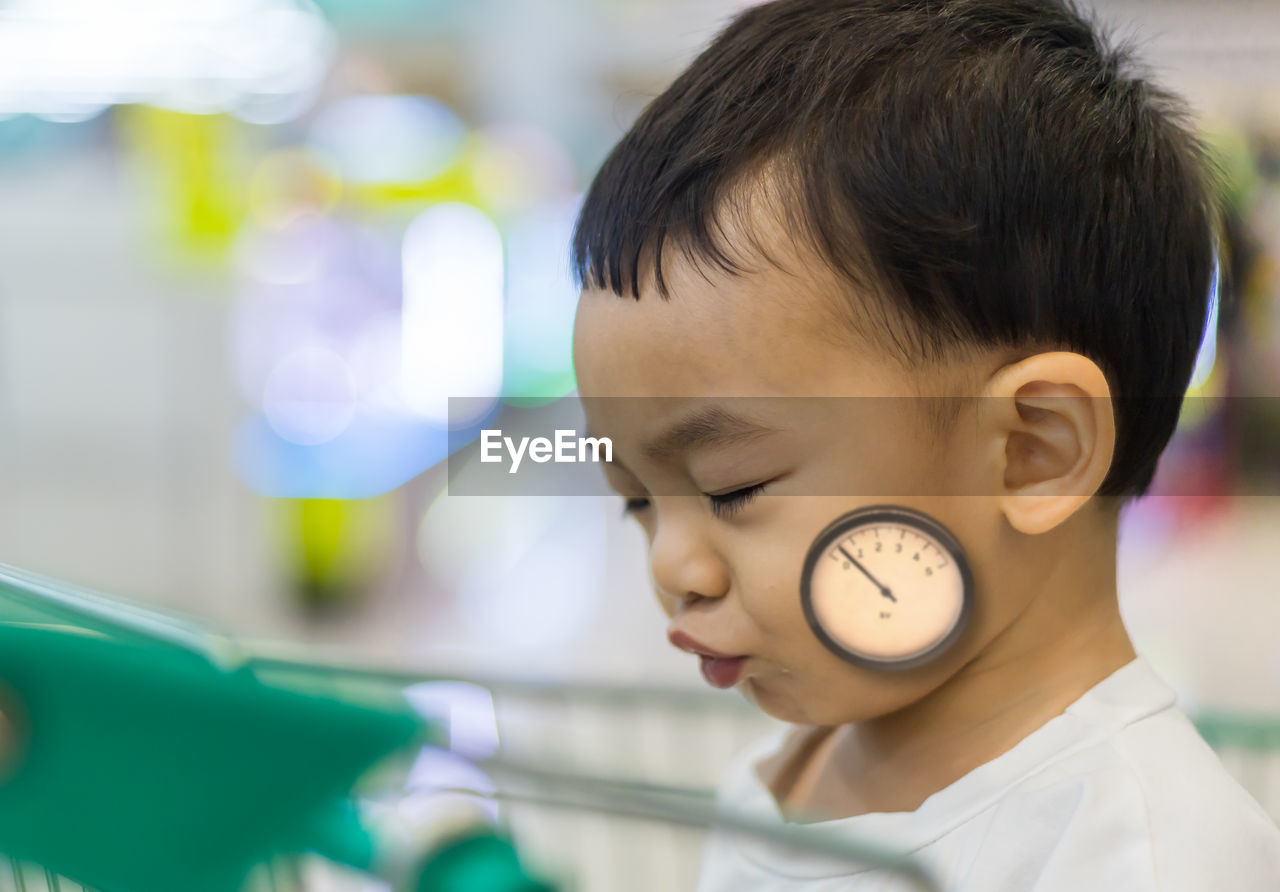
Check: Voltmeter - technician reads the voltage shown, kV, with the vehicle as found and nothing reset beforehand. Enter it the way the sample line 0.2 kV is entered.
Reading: 0.5 kV
